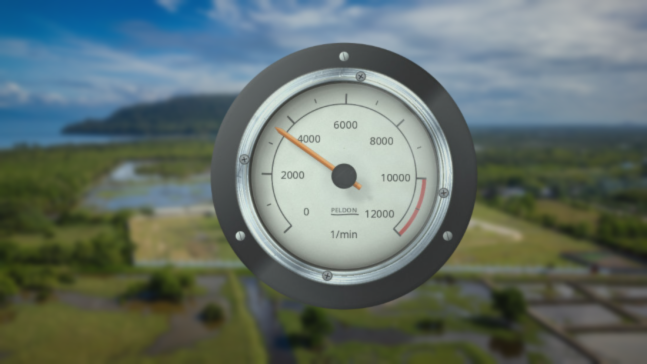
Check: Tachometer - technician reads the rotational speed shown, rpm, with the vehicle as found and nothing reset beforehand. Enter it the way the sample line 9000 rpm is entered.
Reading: 3500 rpm
